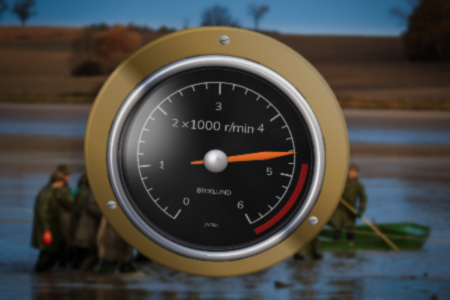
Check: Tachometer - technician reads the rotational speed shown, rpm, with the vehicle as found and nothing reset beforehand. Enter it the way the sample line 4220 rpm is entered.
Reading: 4600 rpm
